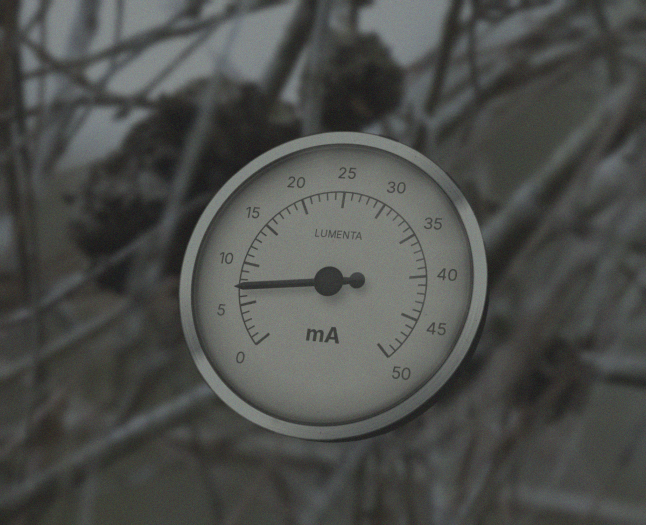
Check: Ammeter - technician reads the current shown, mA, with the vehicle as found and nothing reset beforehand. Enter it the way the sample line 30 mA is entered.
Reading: 7 mA
